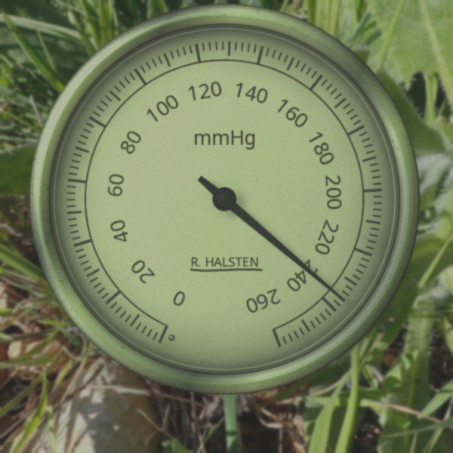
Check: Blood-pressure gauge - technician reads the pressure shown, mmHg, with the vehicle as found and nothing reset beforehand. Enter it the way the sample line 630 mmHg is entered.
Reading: 236 mmHg
